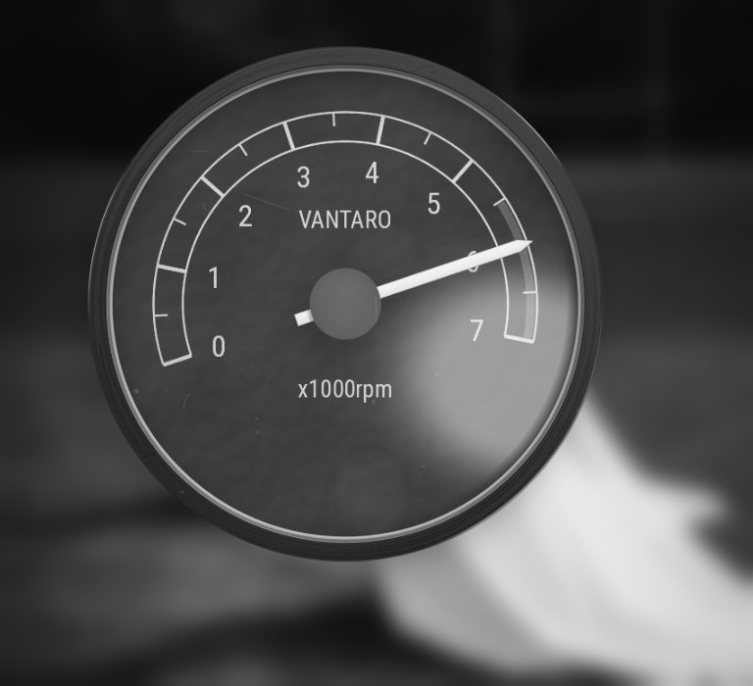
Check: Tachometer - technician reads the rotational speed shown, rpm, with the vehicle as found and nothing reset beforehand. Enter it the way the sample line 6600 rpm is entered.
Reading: 6000 rpm
